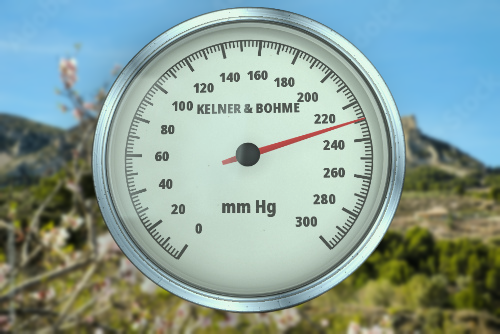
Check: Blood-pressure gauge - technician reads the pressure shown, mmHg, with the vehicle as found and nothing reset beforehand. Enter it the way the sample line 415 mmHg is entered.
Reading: 230 mmHg
